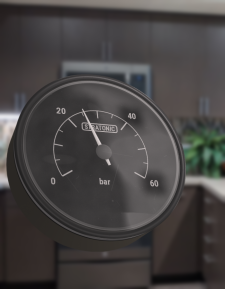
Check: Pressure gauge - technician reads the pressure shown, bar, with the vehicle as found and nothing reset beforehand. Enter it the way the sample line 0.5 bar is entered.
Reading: 25 bar
